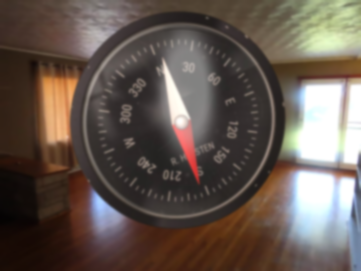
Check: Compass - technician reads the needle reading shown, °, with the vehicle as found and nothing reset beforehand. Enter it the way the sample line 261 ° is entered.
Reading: 185 °
